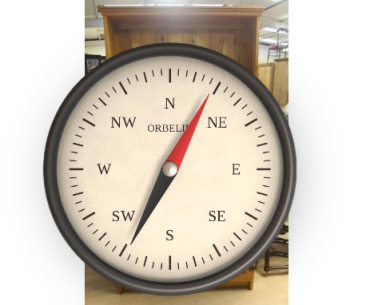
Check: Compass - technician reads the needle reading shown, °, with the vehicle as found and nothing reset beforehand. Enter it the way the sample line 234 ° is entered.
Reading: 27.5 °
